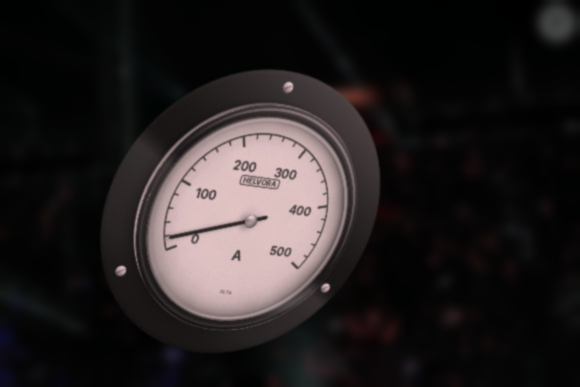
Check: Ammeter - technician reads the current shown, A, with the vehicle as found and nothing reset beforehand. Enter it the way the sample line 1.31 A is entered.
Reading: 20 A
